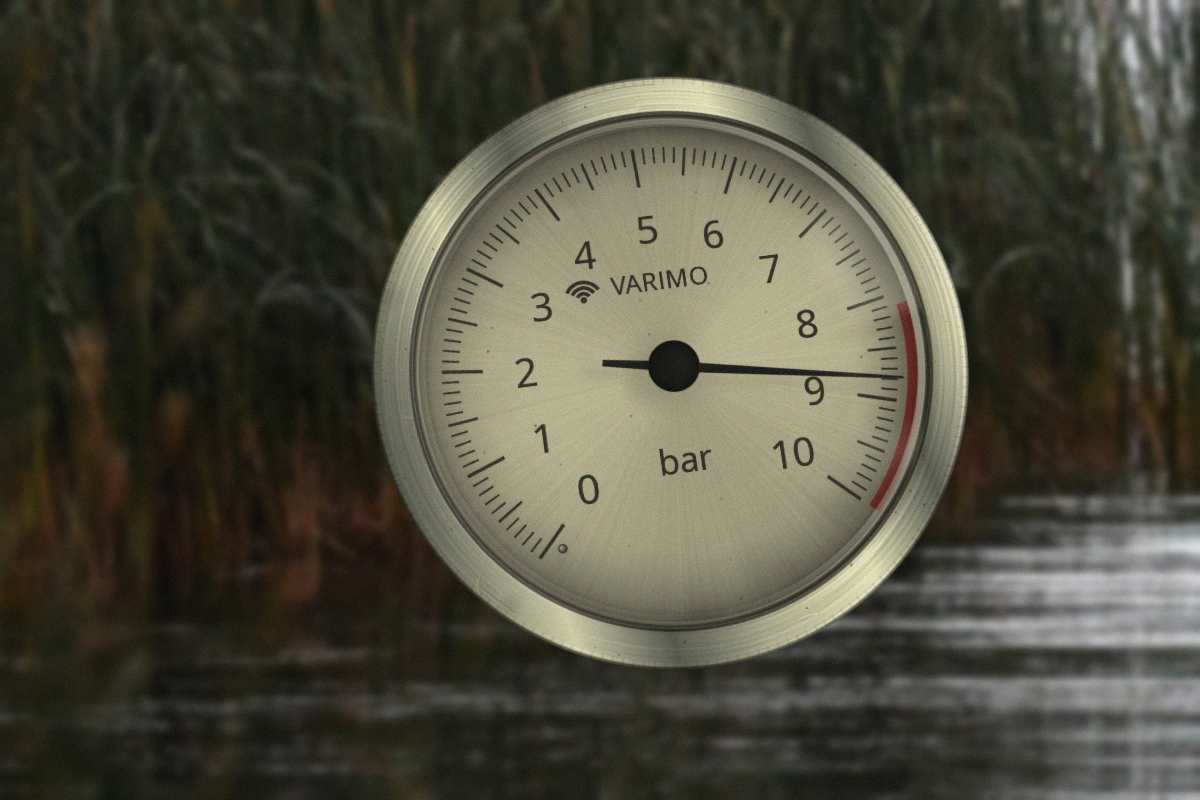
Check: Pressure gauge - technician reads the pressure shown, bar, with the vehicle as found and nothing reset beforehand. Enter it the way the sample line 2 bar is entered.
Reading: 8.8 bar
